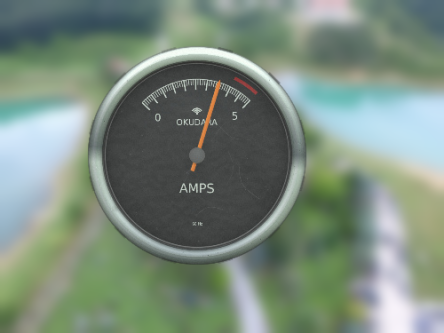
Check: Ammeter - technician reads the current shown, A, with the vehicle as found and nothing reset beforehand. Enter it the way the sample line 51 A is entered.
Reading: 3.5 A
